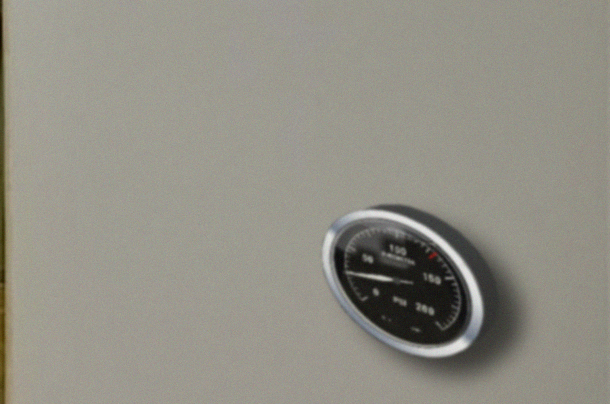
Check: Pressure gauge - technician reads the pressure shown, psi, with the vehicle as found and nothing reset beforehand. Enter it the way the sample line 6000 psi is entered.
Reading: 25 psi
